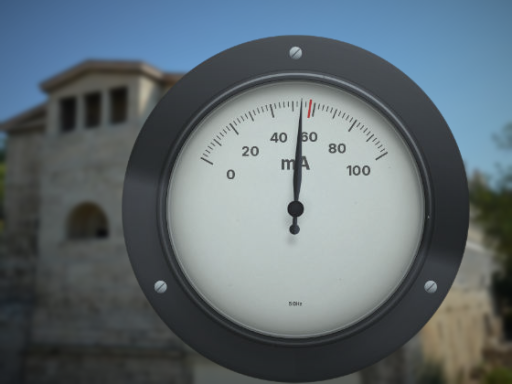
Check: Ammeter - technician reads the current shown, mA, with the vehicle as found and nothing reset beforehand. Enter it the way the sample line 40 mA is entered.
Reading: 54 mA
